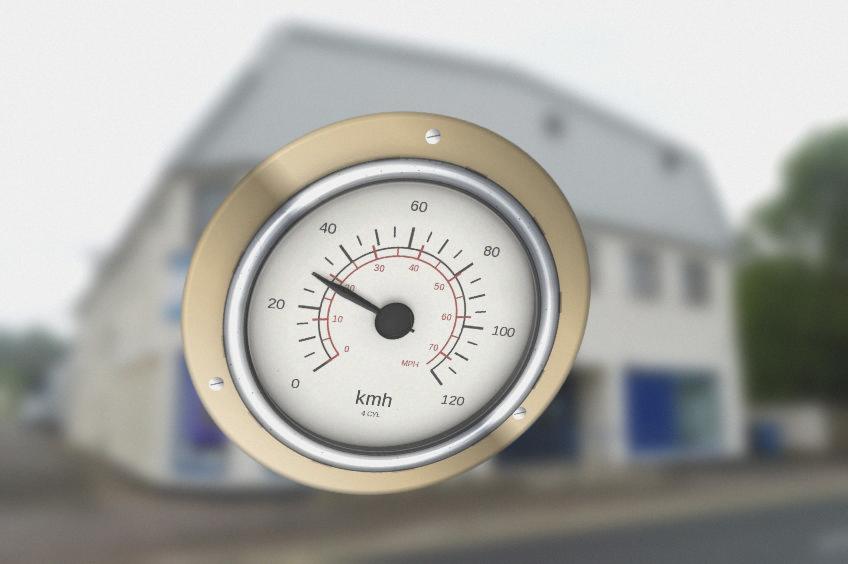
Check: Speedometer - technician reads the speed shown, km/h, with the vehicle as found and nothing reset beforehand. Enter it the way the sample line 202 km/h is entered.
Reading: 30 km/h
